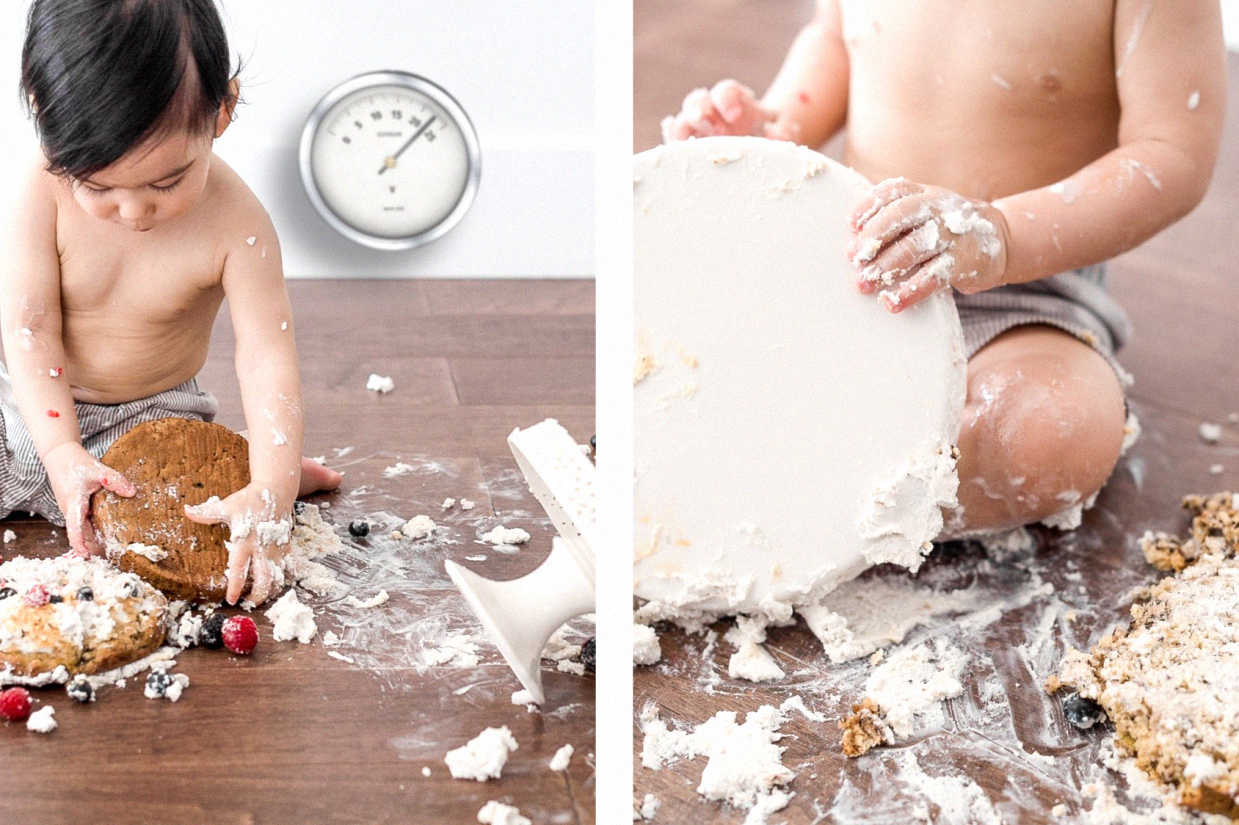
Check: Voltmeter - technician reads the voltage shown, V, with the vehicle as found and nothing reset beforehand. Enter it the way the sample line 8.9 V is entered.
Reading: 22.5 V
